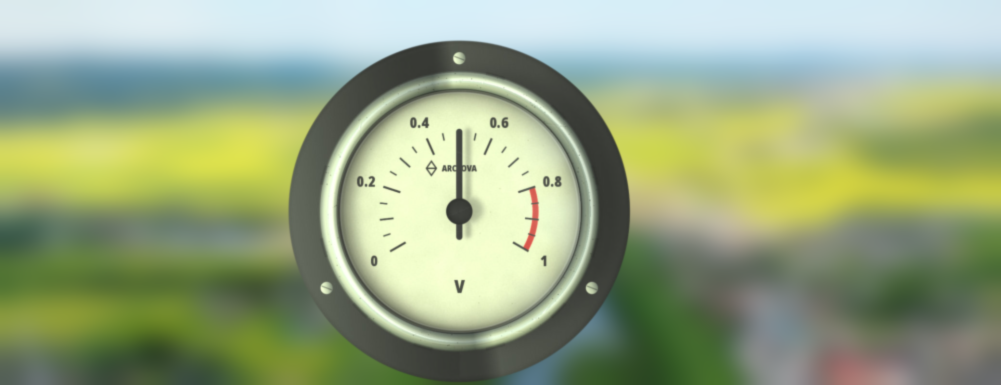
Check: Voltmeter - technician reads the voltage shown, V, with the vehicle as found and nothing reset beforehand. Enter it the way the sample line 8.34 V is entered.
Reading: 0.5 V
